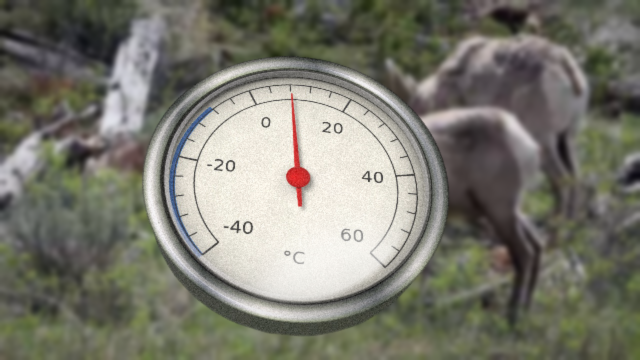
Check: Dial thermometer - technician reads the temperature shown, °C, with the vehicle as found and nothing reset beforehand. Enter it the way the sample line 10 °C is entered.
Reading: 8 °C
